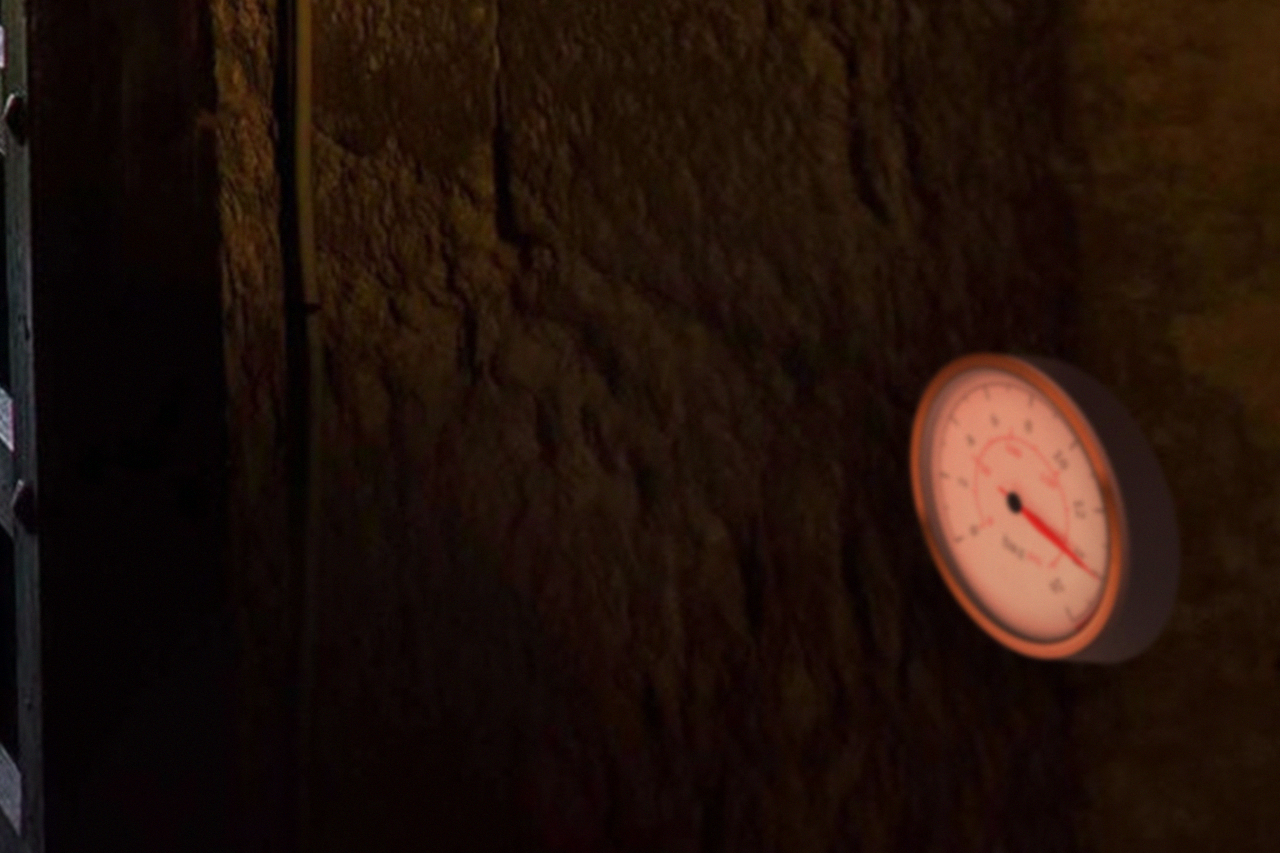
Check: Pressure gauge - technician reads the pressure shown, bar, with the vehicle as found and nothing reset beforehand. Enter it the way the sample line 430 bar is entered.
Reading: 14 bar
